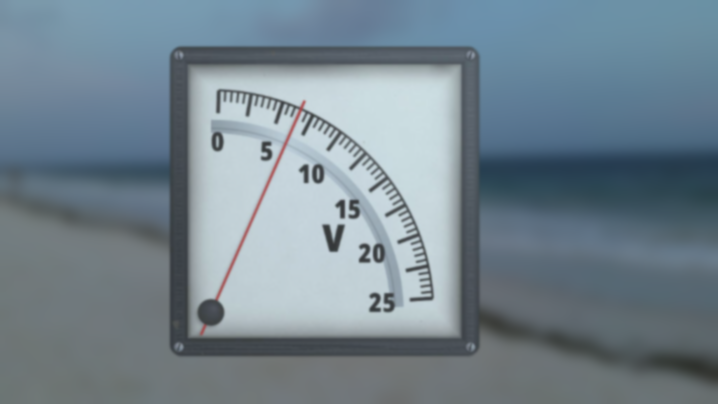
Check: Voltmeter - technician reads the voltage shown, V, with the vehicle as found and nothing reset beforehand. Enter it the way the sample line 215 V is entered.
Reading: 6.5 V
